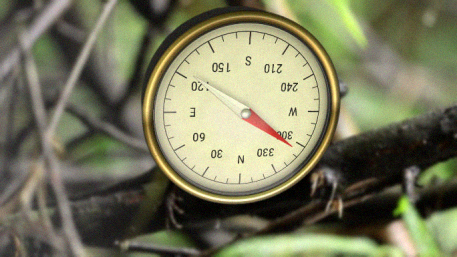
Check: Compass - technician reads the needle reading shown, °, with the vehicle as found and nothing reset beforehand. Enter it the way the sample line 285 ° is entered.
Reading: 305 °
